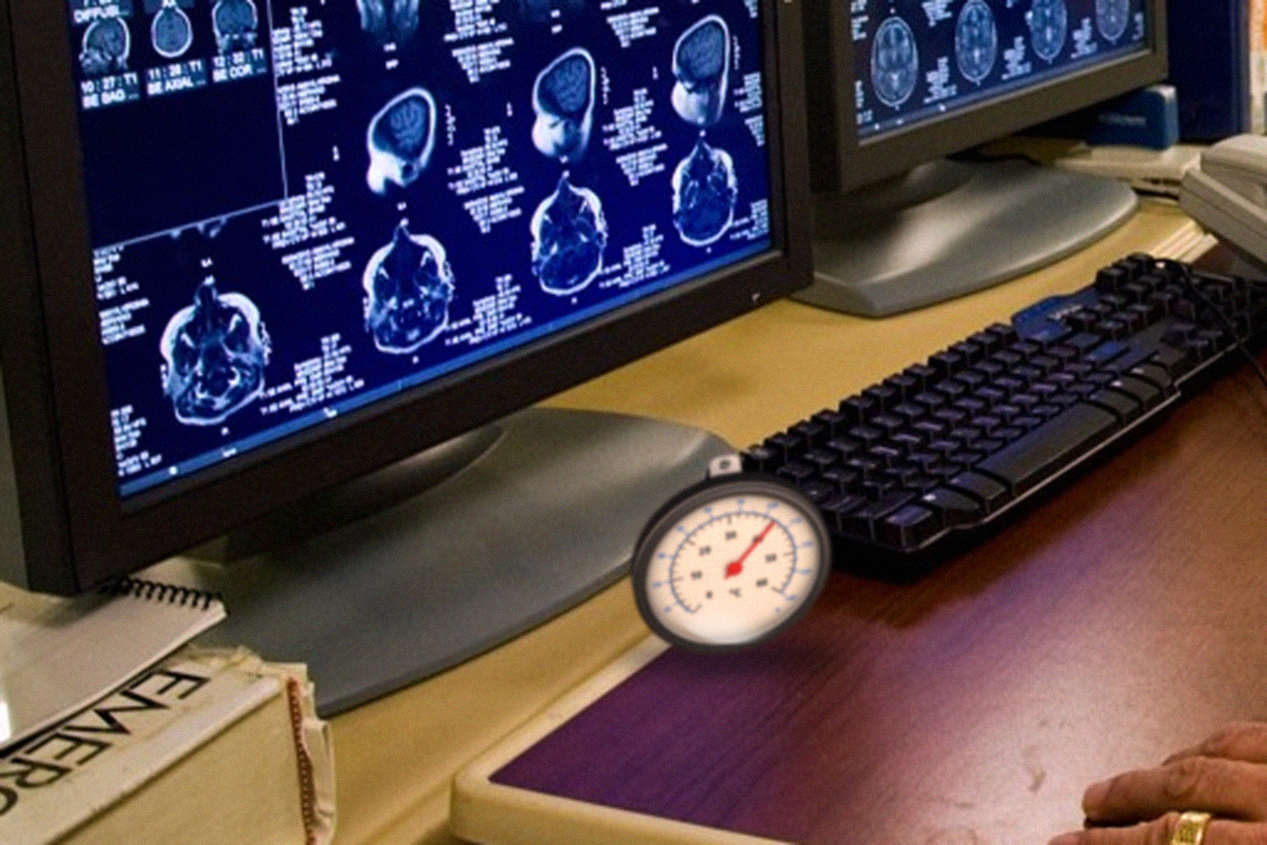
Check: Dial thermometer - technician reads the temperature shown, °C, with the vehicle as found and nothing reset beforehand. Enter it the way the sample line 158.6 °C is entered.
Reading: 40 °C
